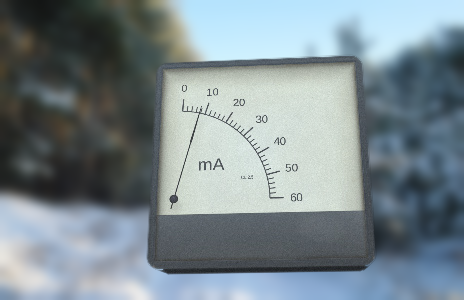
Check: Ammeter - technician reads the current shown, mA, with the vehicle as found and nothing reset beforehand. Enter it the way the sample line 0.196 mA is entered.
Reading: 8 mA
